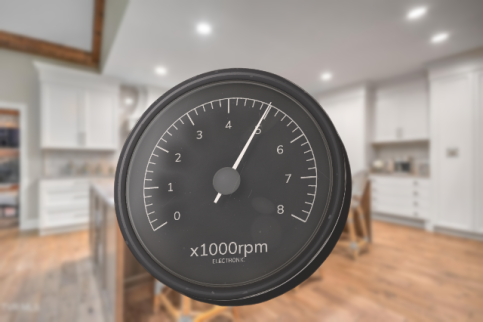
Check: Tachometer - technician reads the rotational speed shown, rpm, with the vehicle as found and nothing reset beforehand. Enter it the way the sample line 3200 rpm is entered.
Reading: 5000 rpm
